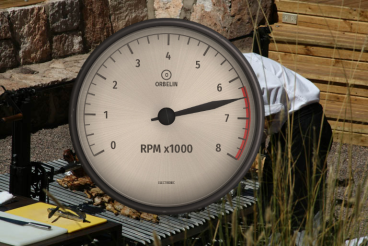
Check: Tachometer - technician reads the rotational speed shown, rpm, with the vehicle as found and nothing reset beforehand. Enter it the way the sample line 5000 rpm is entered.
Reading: 6500 rpm
